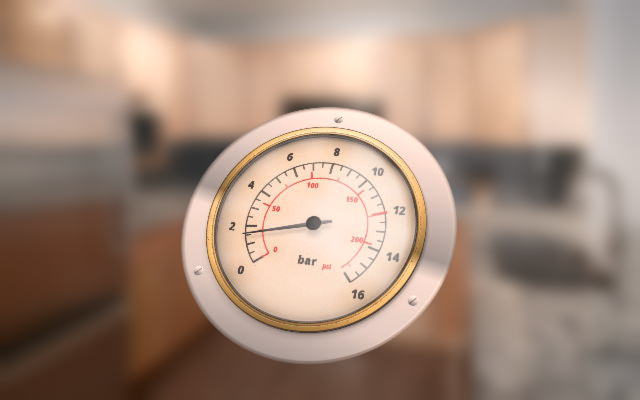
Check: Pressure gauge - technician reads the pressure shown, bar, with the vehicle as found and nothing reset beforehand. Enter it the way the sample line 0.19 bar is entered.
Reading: 1.5 bar
